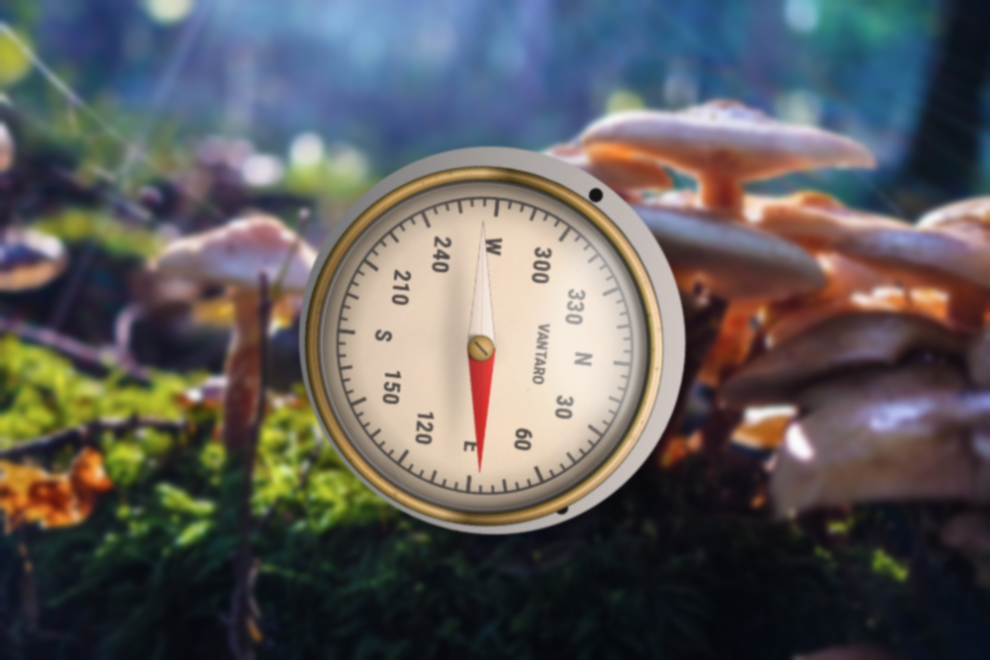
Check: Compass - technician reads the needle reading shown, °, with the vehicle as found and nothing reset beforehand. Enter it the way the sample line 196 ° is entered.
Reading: 85 °
